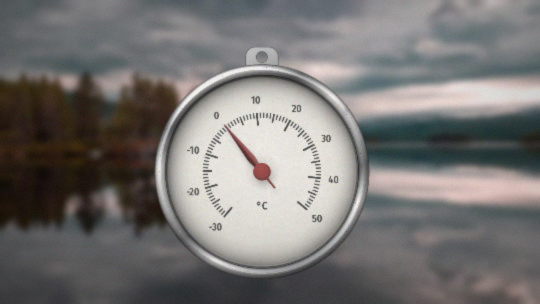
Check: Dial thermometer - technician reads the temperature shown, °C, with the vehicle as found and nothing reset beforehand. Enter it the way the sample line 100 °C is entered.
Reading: 0 °C
